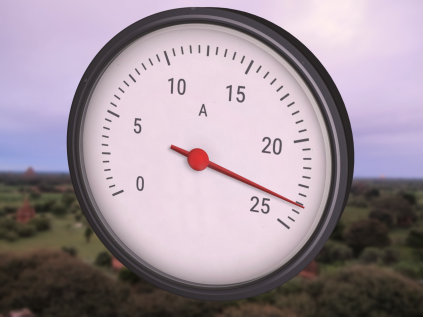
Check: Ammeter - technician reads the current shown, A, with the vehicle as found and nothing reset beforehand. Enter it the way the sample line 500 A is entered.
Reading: 23.5 A
